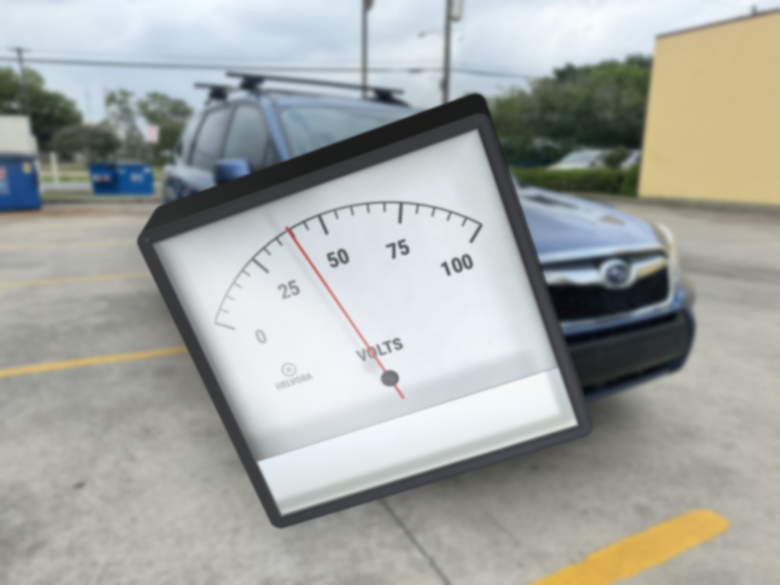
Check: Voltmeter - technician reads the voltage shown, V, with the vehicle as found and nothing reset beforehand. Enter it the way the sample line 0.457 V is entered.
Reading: 40 V
